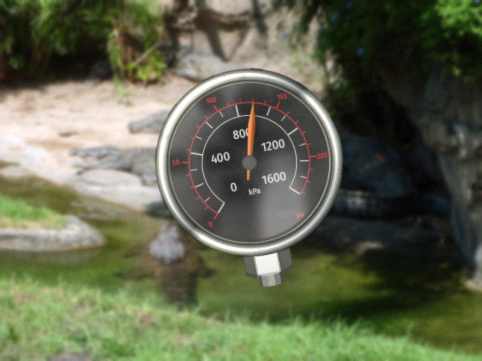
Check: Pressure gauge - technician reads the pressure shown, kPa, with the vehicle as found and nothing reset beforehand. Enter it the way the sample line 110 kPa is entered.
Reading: 900 kPa
